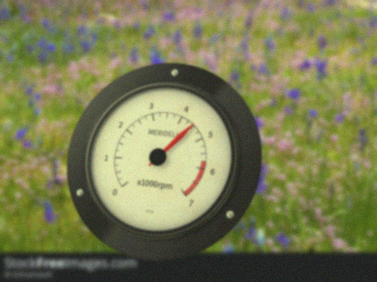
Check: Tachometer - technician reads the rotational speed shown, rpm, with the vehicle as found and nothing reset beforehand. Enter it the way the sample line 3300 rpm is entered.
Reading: 4500 rpm
